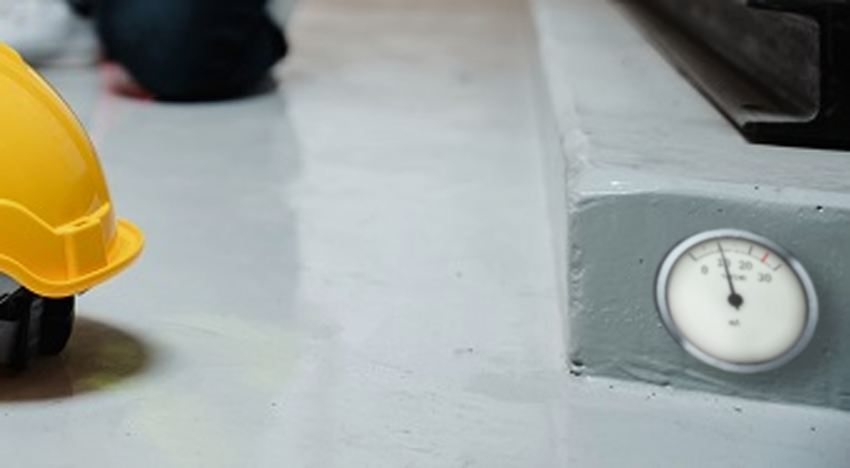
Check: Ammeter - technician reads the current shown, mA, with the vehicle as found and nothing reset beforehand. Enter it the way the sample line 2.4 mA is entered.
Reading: 10 mA
